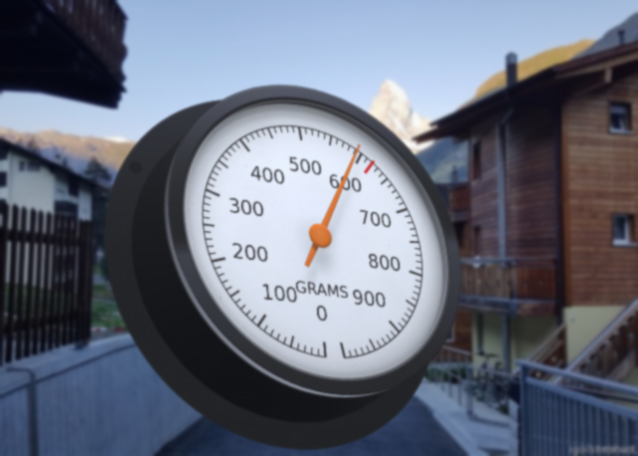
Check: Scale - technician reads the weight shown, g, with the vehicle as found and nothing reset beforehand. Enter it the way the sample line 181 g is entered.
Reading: 590 g
